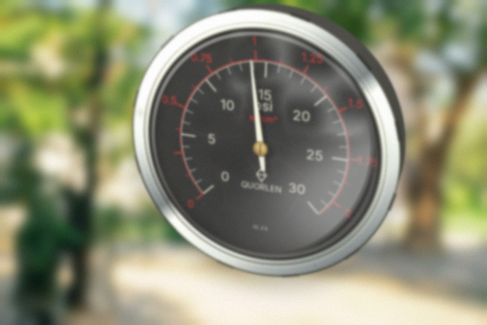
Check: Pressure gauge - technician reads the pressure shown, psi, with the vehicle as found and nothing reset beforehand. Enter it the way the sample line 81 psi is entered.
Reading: 14 psi
